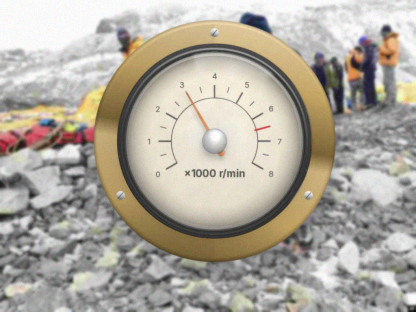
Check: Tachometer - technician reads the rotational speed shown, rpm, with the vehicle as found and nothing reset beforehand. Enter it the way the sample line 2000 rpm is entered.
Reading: 3000 rpm
